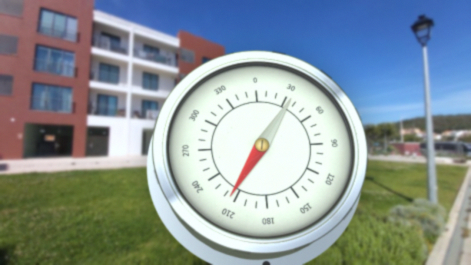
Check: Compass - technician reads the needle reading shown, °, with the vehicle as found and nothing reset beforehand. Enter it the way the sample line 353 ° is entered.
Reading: 215 °
